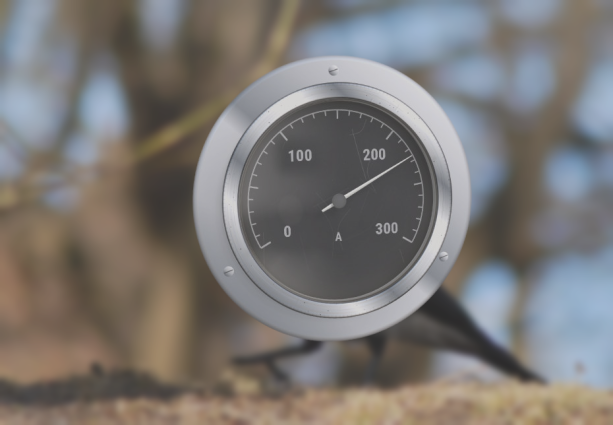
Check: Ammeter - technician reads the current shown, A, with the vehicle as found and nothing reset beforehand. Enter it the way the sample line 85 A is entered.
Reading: 225 A
